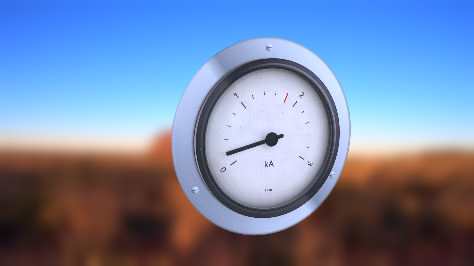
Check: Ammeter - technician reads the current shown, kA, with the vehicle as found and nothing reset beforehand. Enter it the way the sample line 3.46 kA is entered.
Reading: 0.2 kA
